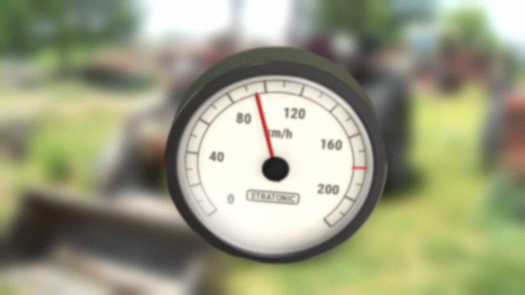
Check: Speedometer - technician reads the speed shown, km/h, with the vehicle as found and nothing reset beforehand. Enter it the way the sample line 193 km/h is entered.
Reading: 95 km/h
